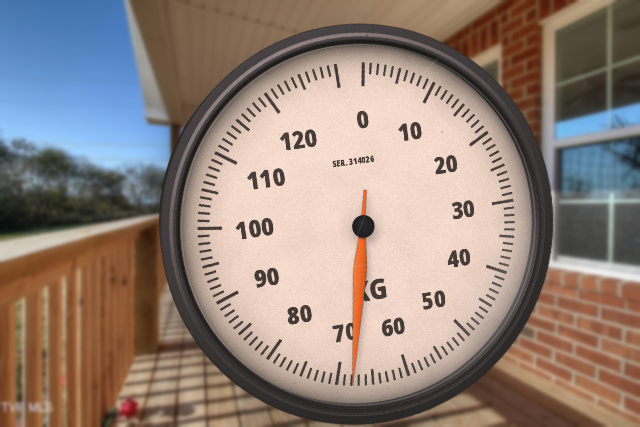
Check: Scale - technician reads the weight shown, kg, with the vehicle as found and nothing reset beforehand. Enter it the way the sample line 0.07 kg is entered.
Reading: 68 kg
